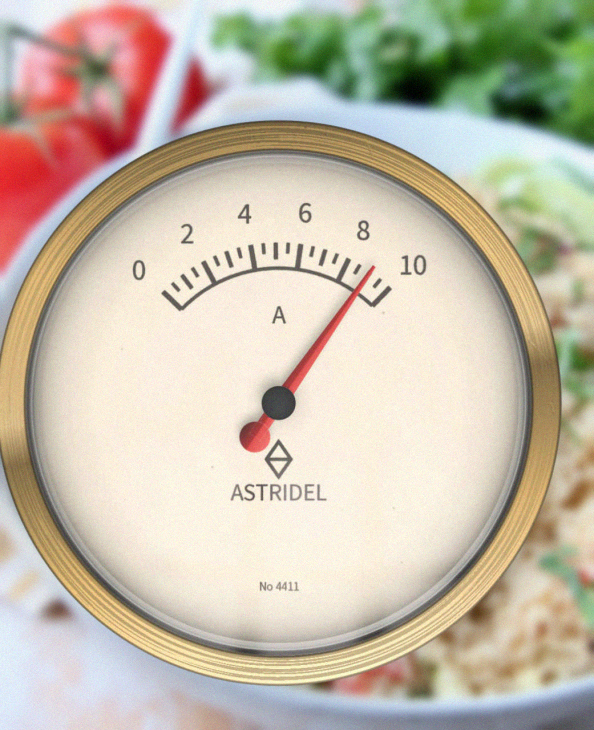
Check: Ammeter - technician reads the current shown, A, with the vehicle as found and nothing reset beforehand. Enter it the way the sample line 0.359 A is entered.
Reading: 9 A
